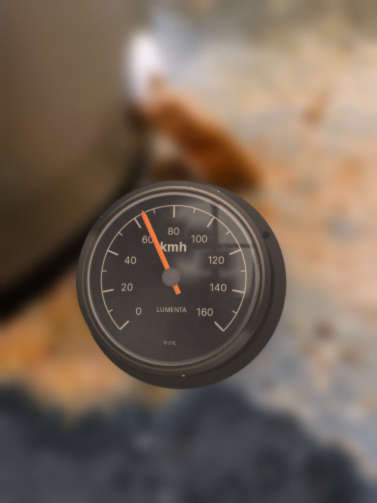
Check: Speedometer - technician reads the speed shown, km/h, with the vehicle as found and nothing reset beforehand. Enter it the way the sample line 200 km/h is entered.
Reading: 65 km/h
